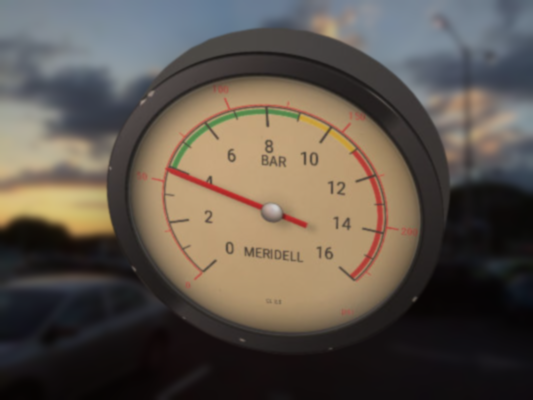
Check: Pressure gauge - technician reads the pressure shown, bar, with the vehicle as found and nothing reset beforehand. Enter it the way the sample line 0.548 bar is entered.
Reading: 4 bar
